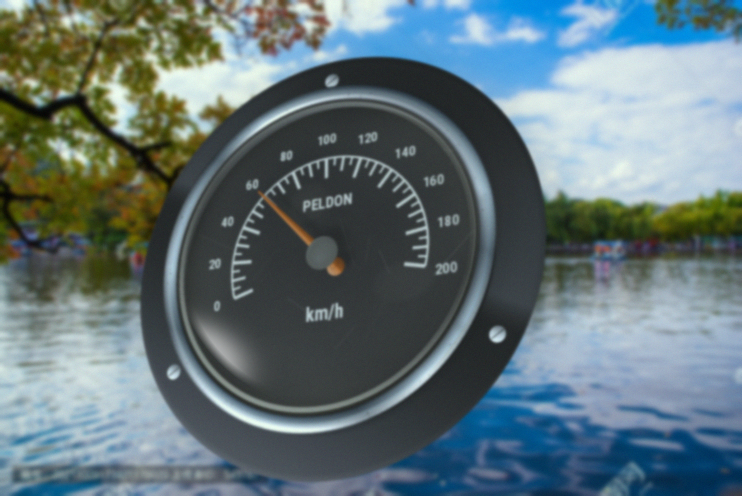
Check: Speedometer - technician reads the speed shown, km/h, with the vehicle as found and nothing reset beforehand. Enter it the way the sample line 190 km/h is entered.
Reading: 60 km/h
